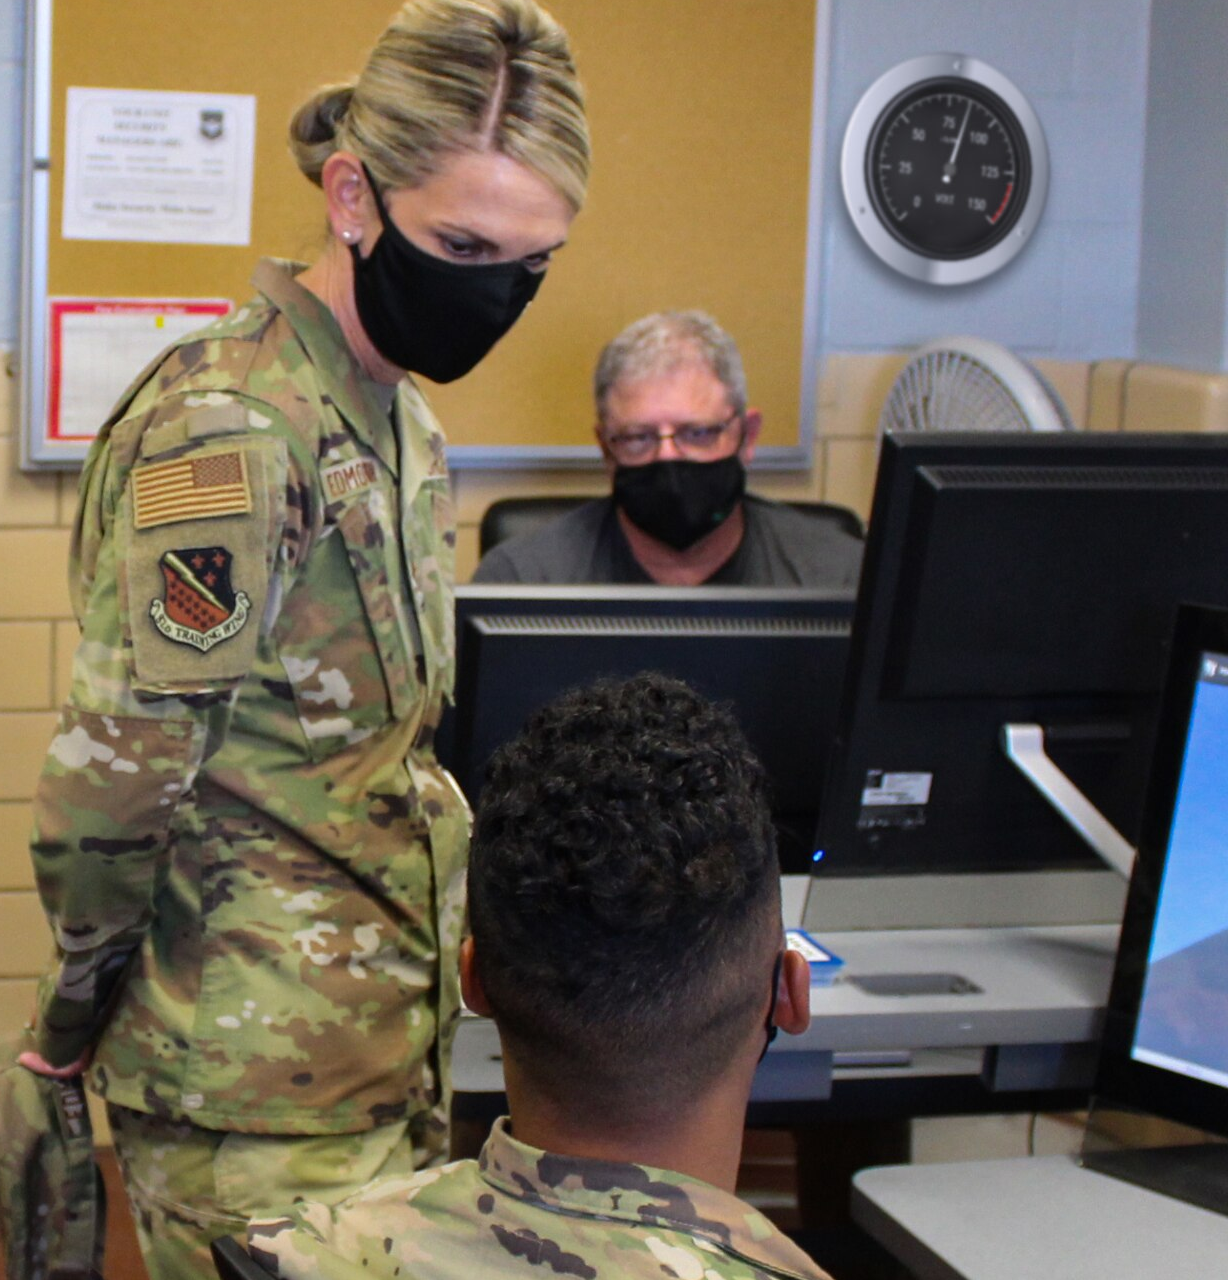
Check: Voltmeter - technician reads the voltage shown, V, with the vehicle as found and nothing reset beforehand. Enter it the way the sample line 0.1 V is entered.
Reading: 85 V
